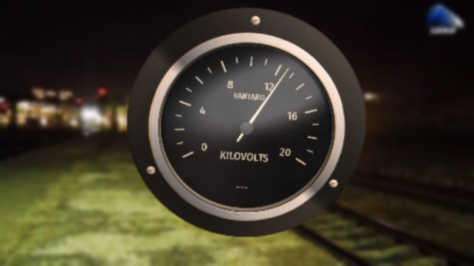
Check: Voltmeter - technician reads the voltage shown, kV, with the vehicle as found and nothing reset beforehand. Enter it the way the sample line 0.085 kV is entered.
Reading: 12.5 kV
